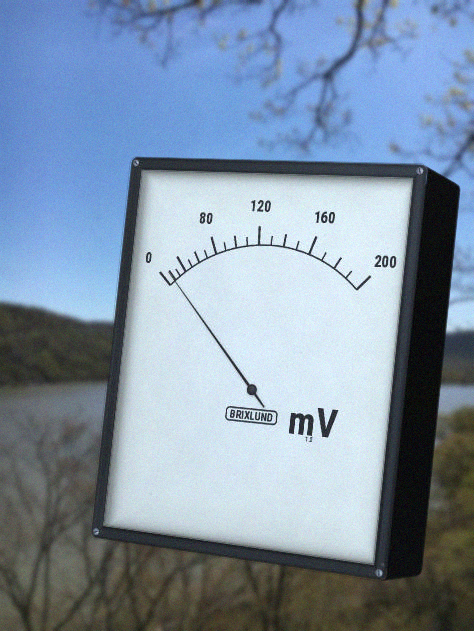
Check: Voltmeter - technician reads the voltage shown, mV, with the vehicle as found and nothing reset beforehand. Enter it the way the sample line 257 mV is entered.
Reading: 20 mV
